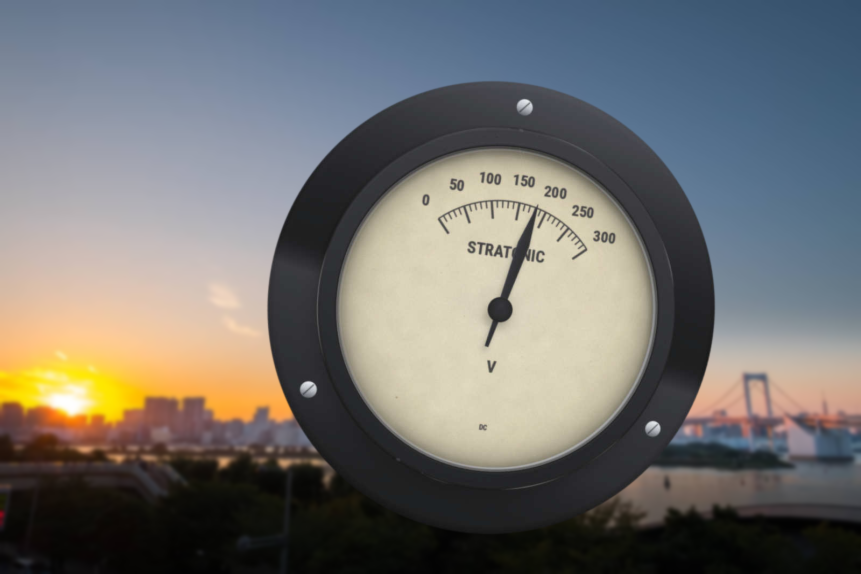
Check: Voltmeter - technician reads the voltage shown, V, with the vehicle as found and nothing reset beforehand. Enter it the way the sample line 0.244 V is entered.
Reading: 180 V
